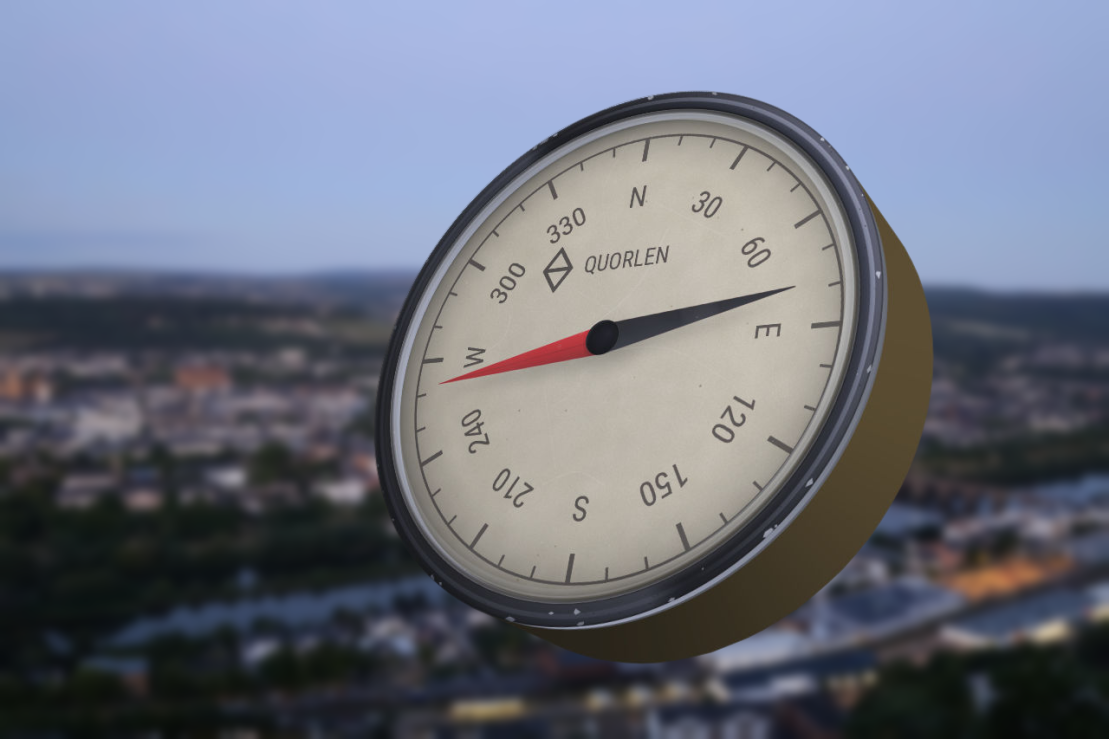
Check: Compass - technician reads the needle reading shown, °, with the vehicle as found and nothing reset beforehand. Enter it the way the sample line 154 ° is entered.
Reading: 260 °
